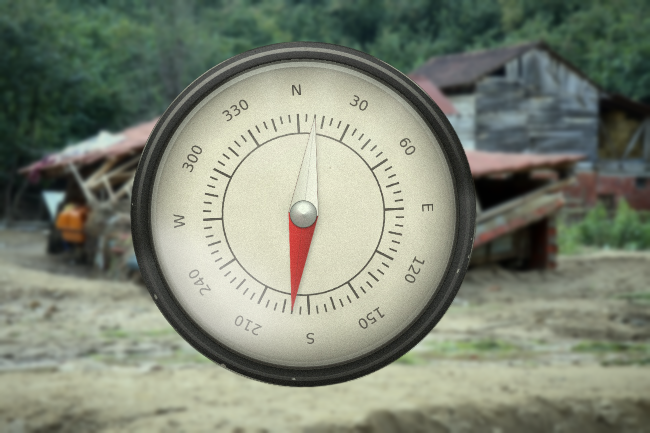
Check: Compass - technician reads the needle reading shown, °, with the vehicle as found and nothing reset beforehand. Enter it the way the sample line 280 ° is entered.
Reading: 190 °
